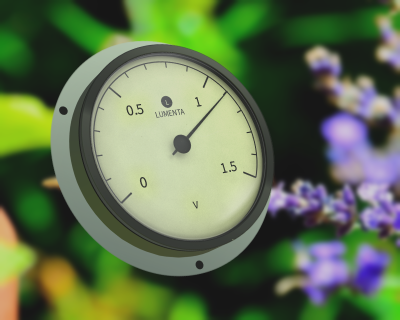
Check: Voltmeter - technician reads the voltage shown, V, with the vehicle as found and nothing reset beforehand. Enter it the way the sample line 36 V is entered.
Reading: 1.1 V
